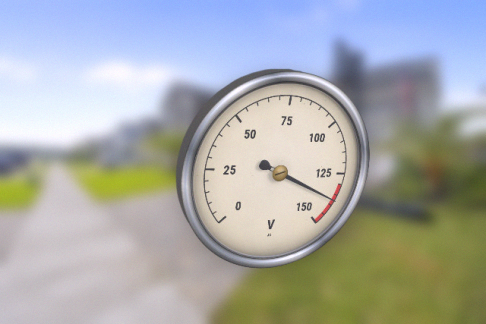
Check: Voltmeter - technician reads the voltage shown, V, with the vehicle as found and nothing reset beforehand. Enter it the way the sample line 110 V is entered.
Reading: 137.5 V
